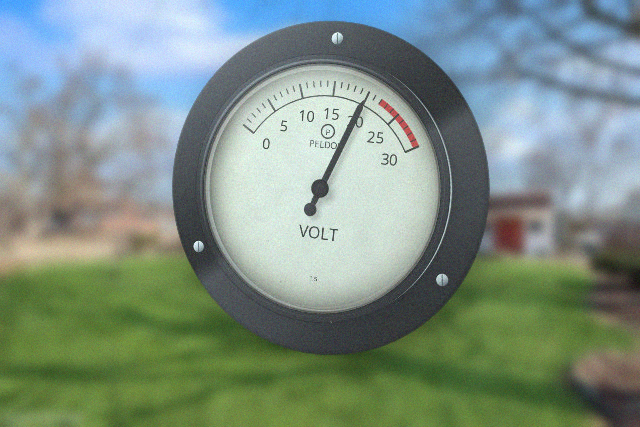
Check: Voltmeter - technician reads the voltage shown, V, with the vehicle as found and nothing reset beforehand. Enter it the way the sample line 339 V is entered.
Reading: 20 V
